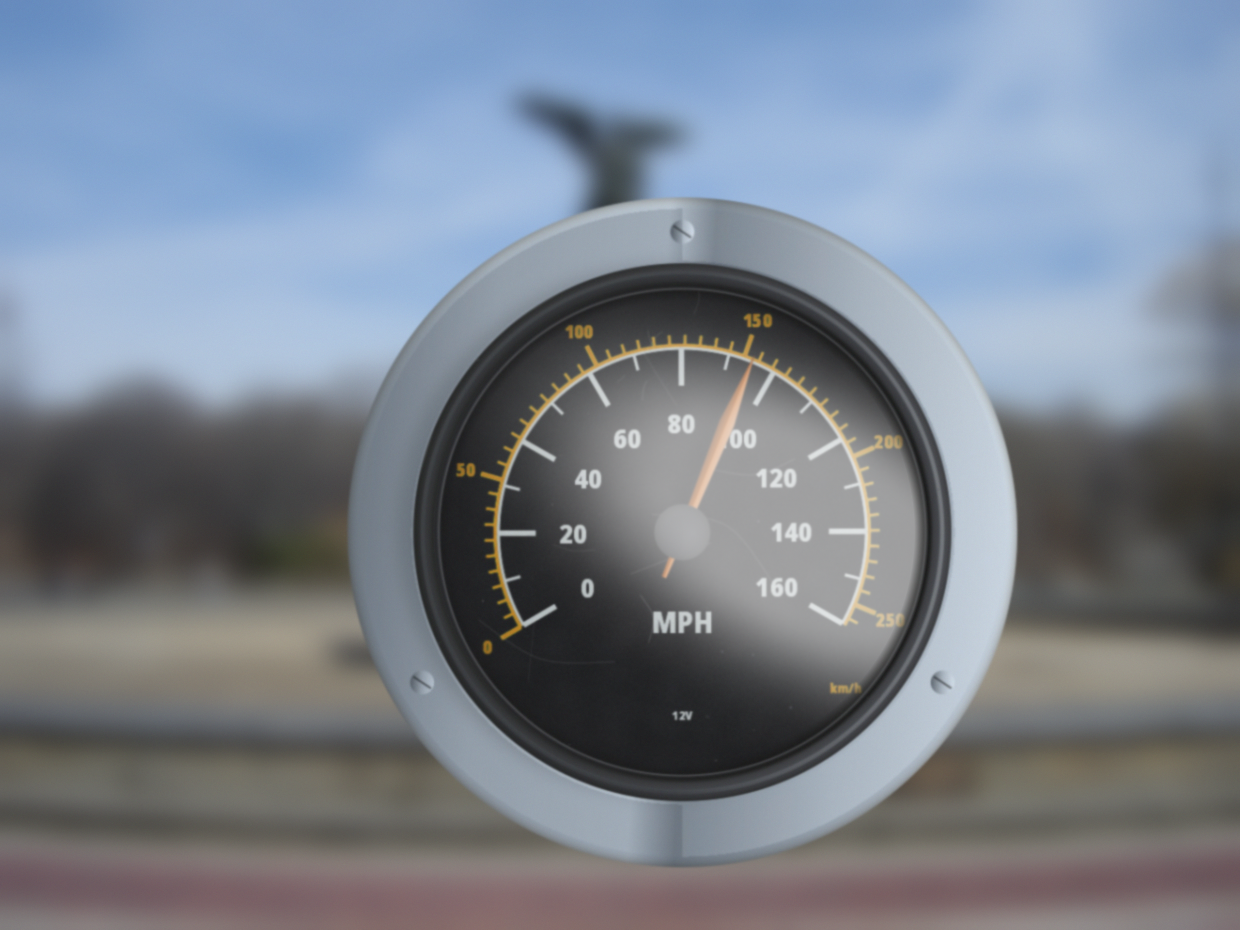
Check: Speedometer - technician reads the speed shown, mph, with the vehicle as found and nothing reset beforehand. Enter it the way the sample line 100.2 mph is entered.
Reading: 95 mph
